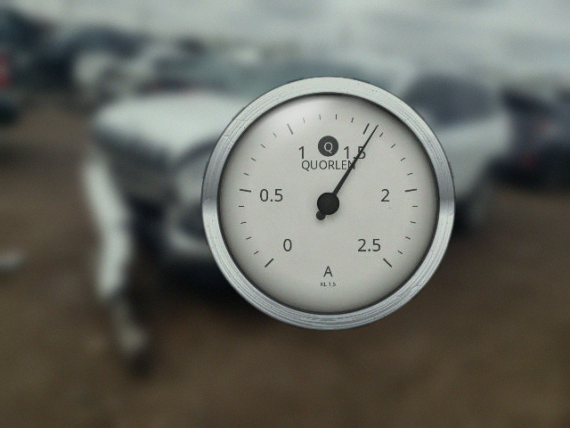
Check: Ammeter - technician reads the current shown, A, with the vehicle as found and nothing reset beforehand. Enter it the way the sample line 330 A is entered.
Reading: 1.55 A
